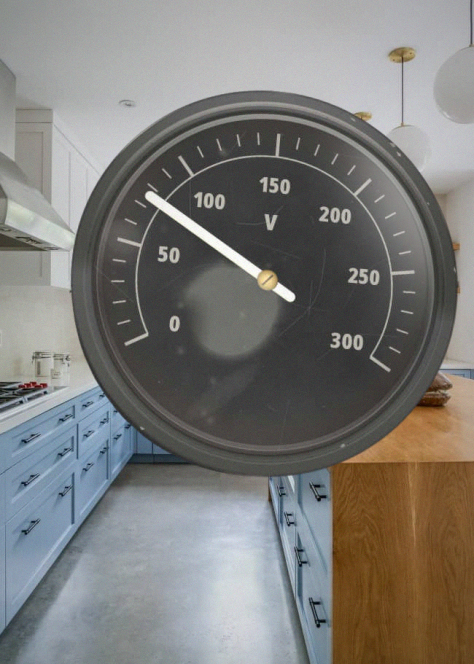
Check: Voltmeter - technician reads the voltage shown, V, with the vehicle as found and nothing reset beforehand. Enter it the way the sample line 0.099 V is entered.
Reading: 75 V
